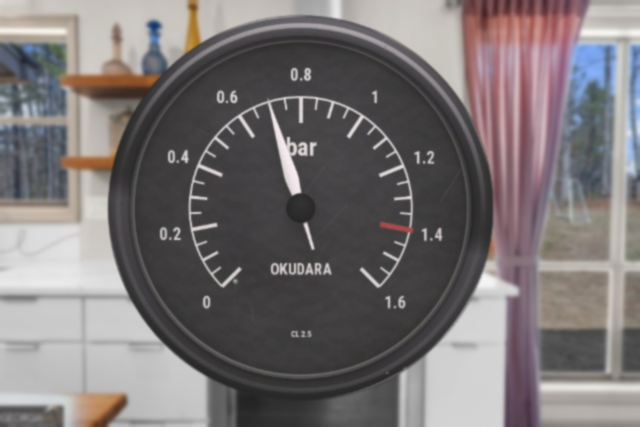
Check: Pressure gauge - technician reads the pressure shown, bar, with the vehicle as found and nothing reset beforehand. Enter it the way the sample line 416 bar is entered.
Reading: 0.7 bar
